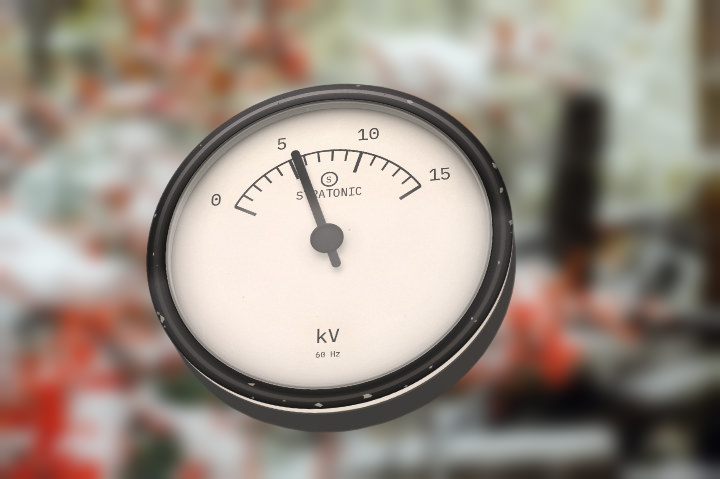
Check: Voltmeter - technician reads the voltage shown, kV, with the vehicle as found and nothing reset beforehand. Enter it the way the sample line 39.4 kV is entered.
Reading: 5.5 kV
